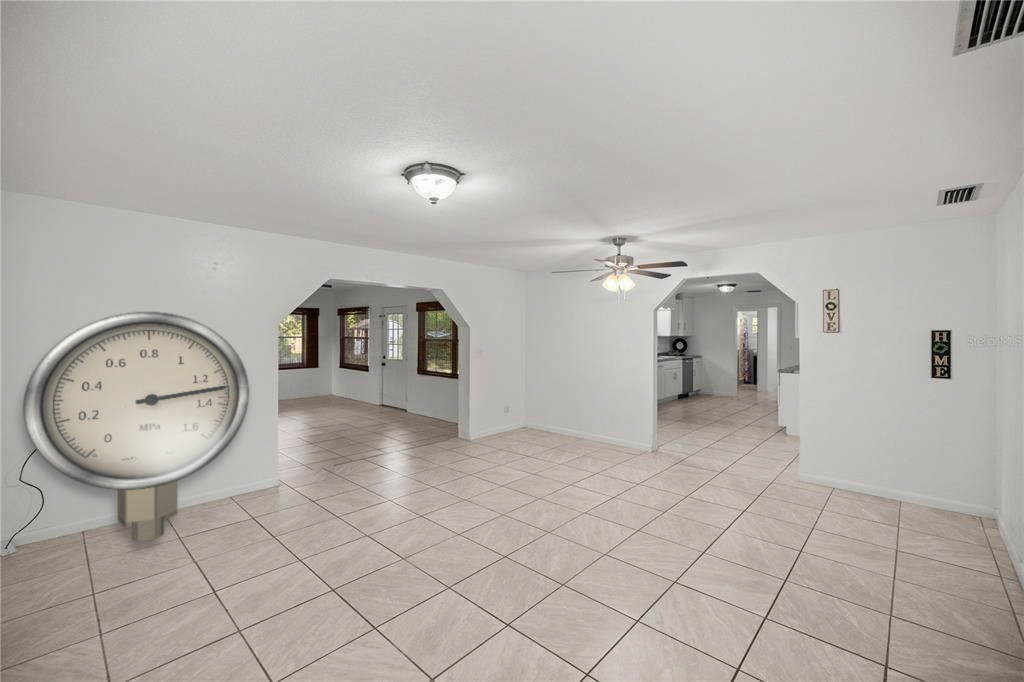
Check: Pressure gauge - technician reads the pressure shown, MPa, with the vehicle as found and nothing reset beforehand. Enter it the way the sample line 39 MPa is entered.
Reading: 1.3 MPa
